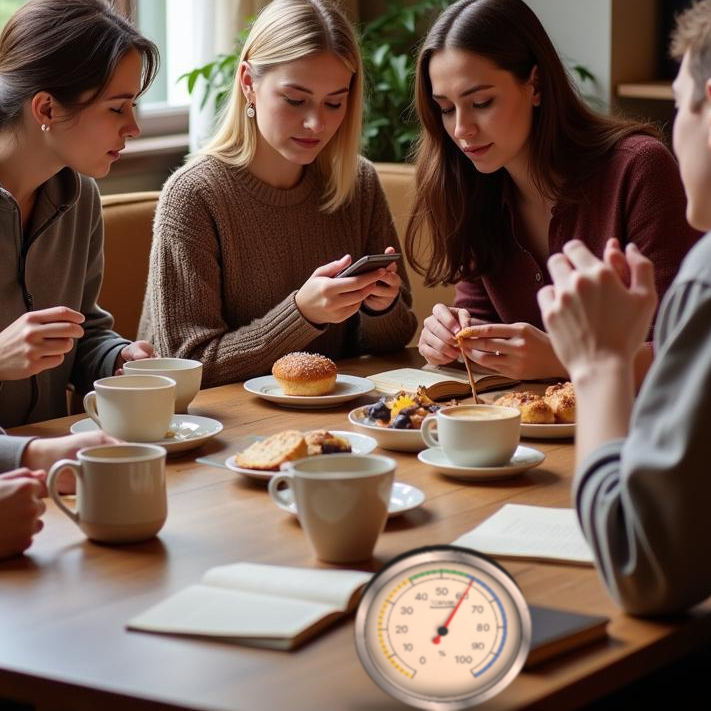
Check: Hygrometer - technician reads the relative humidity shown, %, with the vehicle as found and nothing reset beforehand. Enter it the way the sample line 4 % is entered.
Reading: 60 %
